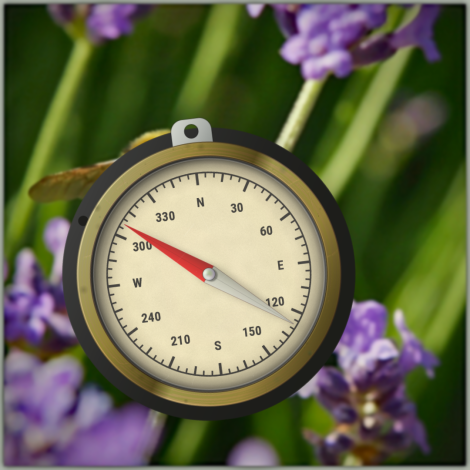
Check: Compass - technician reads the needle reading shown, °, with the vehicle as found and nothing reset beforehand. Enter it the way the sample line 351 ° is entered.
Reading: 307.5 °
